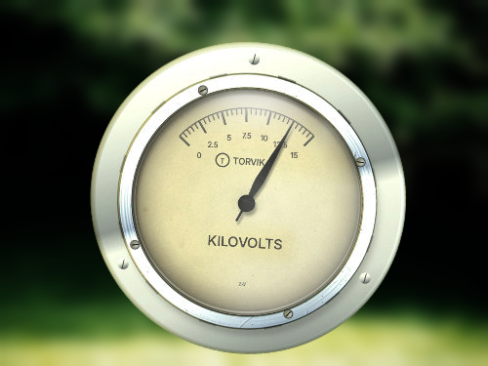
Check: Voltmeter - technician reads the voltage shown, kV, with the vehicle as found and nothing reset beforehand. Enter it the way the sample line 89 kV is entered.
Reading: 12.5 kV
